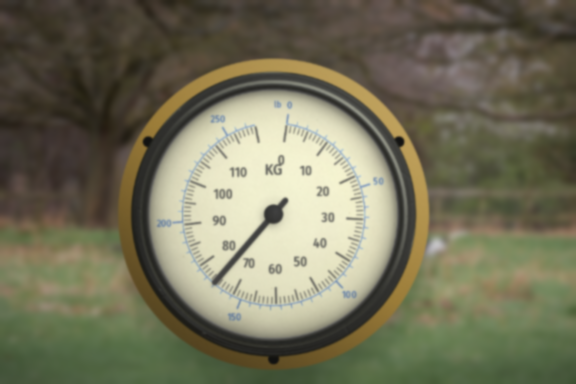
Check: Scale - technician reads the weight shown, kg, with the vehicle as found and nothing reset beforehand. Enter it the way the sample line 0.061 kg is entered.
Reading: 75 kg
